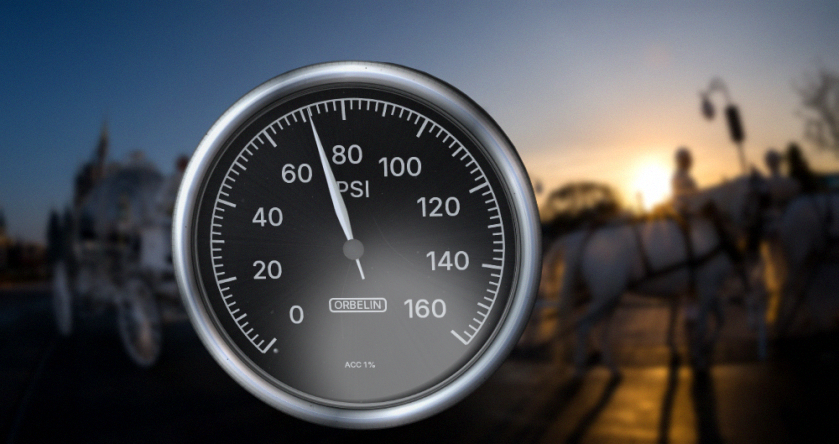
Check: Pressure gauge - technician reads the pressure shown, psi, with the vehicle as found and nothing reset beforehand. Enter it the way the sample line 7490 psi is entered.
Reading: 72 psi
